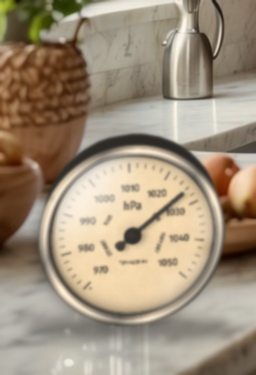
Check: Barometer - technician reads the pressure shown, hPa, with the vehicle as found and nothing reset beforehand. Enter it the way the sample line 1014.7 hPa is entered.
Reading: 1026 hPa
